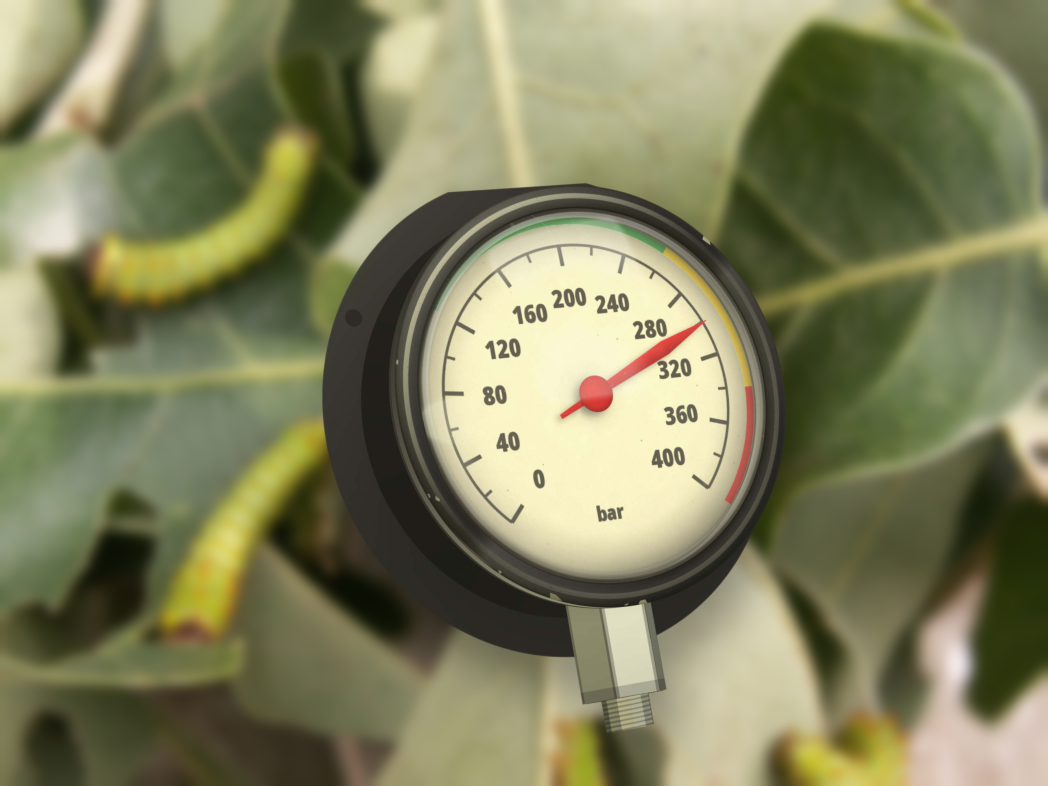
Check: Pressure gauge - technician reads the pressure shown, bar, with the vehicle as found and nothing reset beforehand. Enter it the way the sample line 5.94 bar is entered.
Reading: 300 bar
